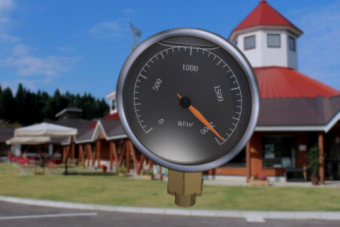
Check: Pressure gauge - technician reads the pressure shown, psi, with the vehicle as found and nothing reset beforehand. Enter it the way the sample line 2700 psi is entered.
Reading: 1950 psi
